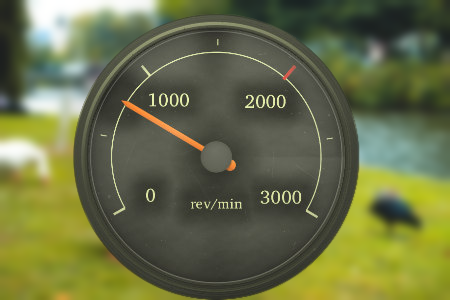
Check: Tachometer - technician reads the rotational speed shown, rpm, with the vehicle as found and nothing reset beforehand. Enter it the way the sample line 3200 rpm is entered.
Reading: 750 rpm
